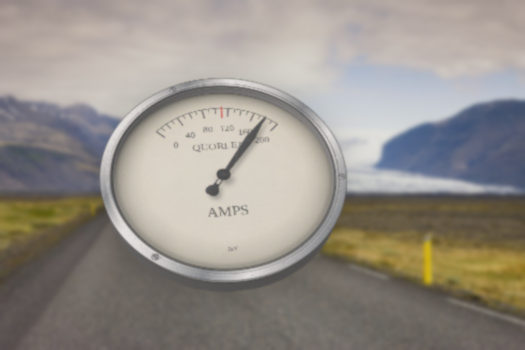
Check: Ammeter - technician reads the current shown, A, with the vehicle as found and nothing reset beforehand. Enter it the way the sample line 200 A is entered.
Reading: 180 A
